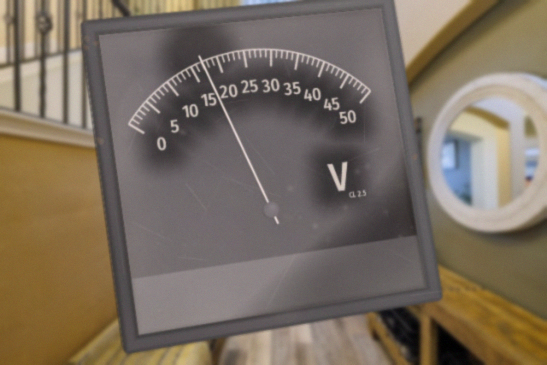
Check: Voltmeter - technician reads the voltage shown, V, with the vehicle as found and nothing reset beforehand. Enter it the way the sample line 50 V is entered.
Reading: 17 V
